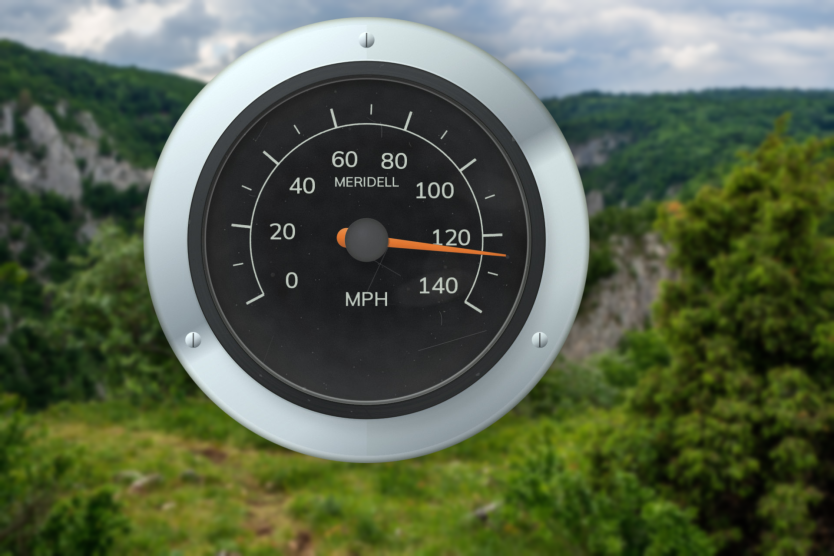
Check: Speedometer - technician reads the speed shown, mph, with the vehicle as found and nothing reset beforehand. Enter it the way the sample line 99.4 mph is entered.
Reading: 125 mph
